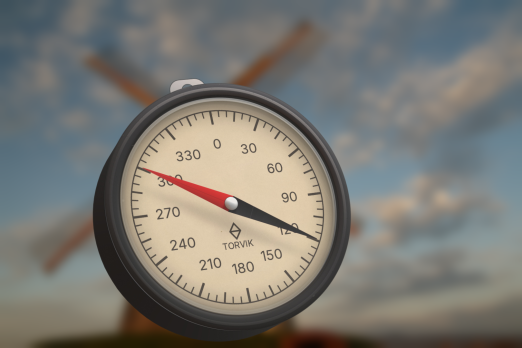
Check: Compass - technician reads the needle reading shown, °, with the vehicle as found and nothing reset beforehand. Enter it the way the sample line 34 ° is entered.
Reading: 300 °
